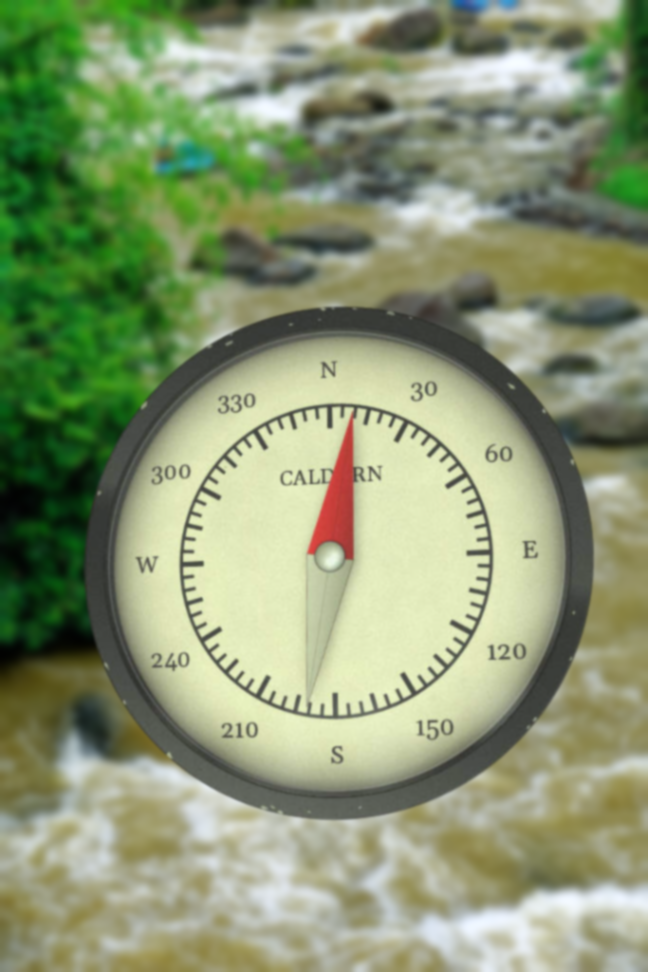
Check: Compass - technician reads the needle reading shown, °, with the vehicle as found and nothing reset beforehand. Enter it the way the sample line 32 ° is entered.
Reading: 10 °
